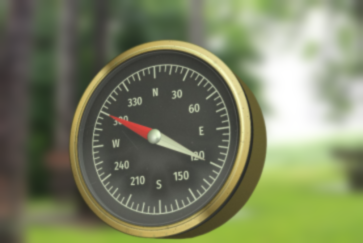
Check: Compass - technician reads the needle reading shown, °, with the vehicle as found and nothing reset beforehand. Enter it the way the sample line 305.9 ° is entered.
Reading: 300 °
